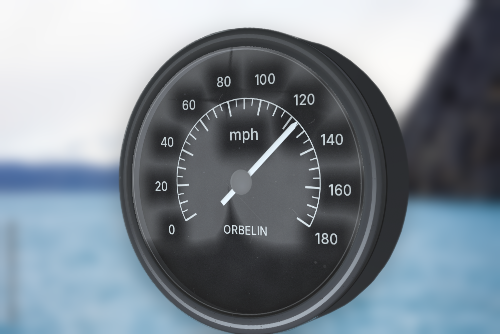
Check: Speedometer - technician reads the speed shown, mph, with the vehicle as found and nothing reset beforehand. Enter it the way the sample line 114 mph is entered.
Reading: 125 mph
